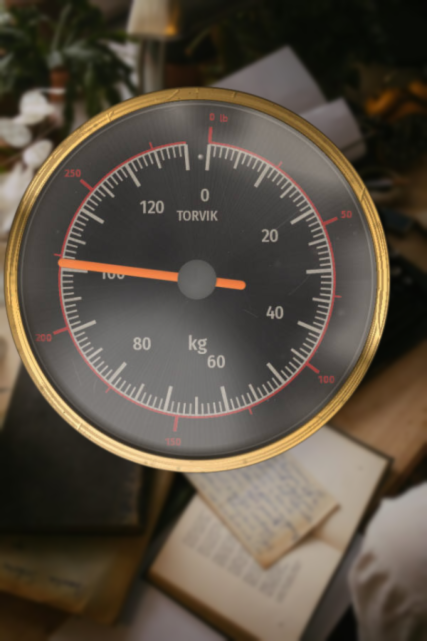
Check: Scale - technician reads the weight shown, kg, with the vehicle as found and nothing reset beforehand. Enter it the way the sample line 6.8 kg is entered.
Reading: 101 kg
